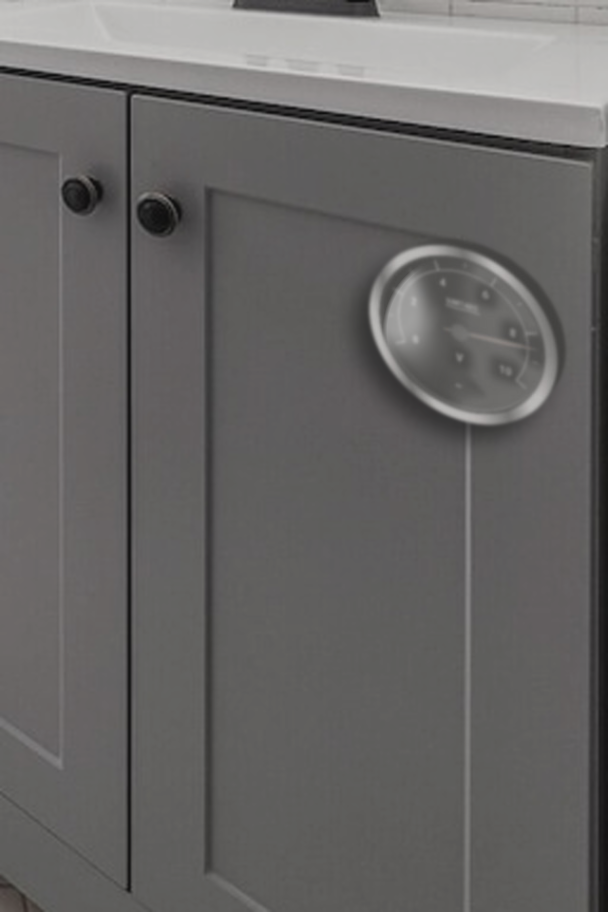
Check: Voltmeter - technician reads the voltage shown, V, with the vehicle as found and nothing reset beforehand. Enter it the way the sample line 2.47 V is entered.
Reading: 8.5 V
